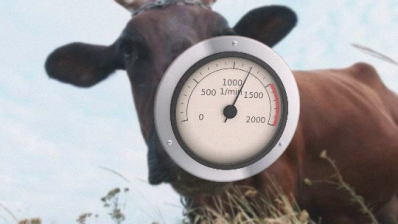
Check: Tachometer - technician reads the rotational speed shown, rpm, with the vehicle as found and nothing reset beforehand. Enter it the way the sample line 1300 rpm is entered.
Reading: 1200 rpm
